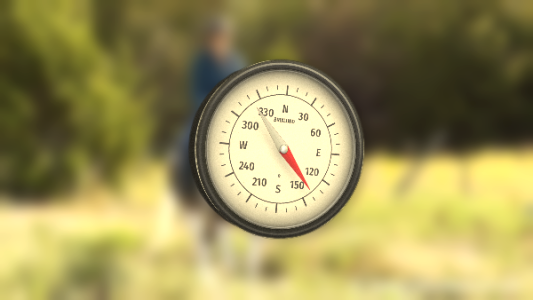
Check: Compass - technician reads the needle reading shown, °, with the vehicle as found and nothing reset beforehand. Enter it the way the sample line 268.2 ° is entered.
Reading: 140 °
